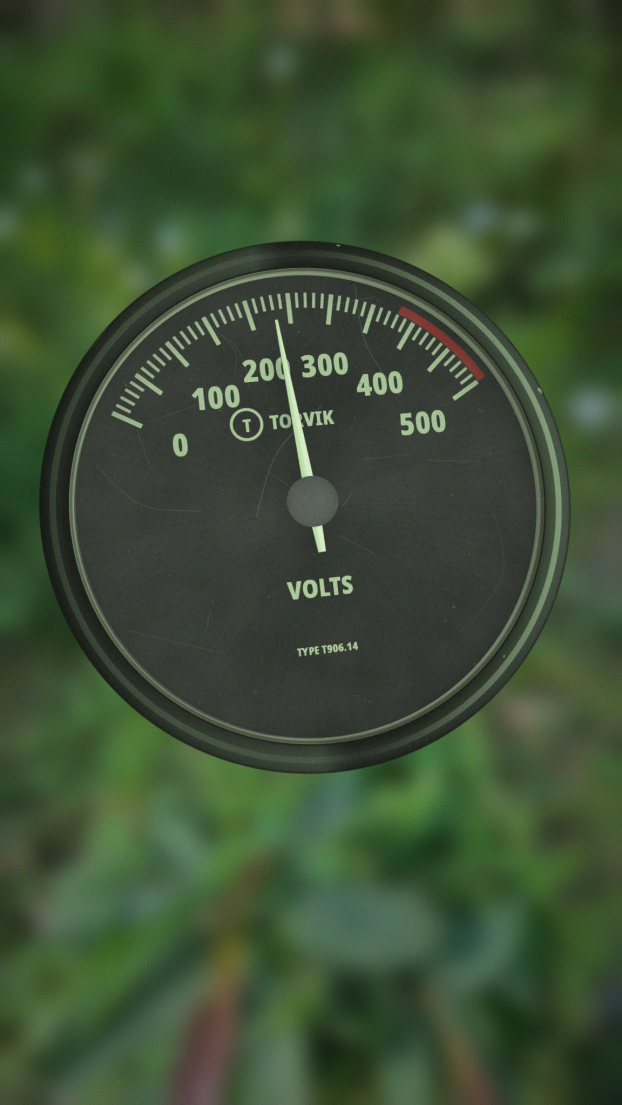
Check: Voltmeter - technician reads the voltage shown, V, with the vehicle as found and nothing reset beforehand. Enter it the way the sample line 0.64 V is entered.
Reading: 230 V
